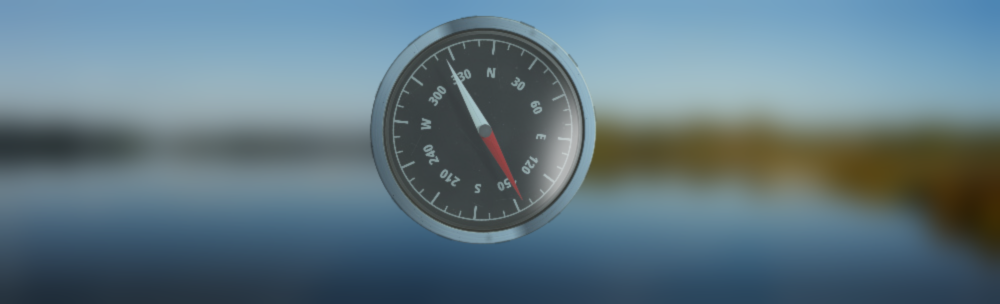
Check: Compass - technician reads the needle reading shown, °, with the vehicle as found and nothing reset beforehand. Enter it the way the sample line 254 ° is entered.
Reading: 145 °
